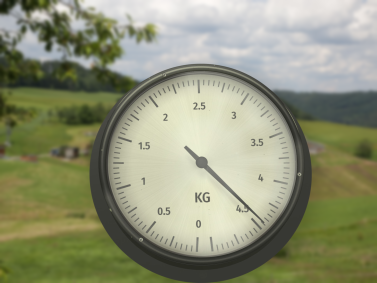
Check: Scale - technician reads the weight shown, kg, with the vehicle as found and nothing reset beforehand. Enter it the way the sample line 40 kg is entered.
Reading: 4.45 kg
